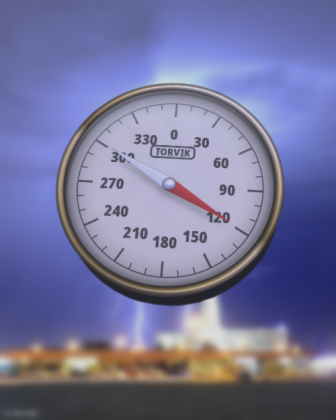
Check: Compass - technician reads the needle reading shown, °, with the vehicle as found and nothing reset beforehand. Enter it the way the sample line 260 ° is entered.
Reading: 120 °
